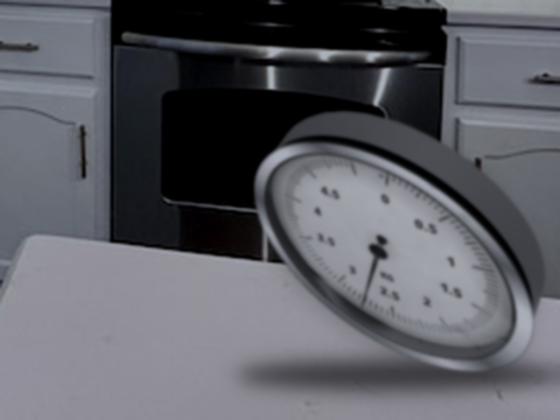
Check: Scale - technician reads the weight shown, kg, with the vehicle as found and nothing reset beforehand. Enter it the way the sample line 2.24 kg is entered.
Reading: 2.75 kg
